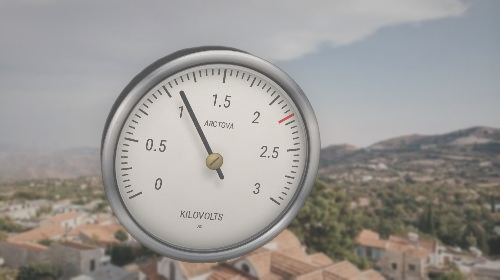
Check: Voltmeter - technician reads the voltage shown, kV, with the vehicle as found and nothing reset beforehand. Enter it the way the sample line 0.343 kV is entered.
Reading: 1.1 kV
